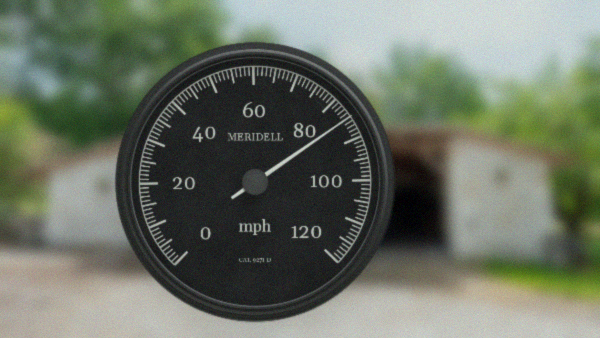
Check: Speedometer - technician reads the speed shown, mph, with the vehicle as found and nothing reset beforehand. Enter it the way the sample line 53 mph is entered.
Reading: 85 mph
